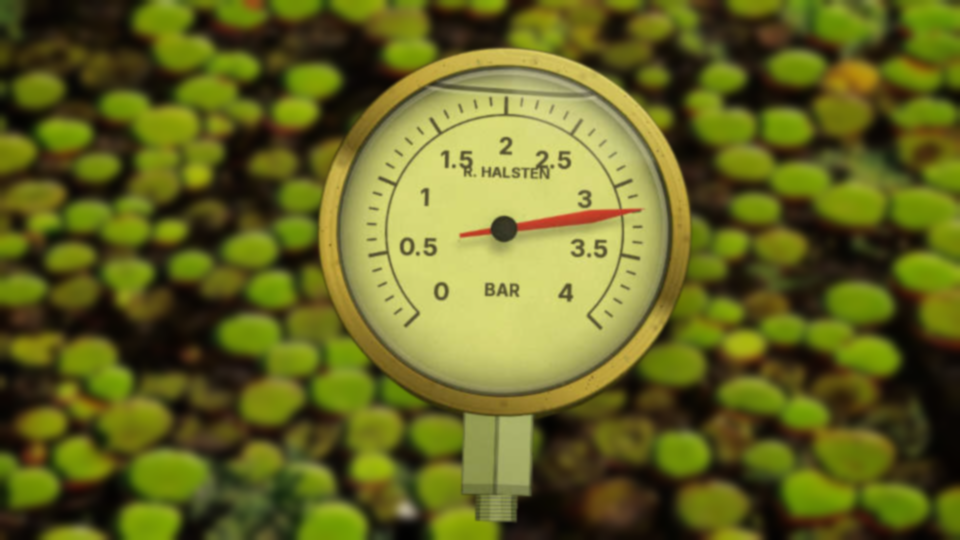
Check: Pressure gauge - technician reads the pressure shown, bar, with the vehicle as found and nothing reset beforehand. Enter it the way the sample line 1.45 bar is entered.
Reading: 3.2 bar
